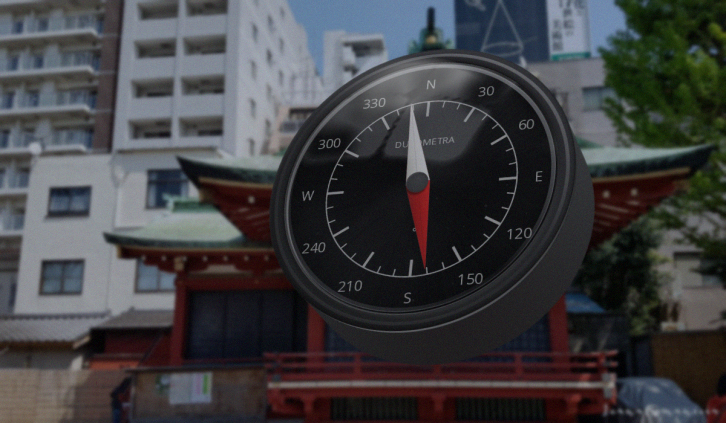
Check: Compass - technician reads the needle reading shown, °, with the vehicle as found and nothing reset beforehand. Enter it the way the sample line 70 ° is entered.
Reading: 170 °
